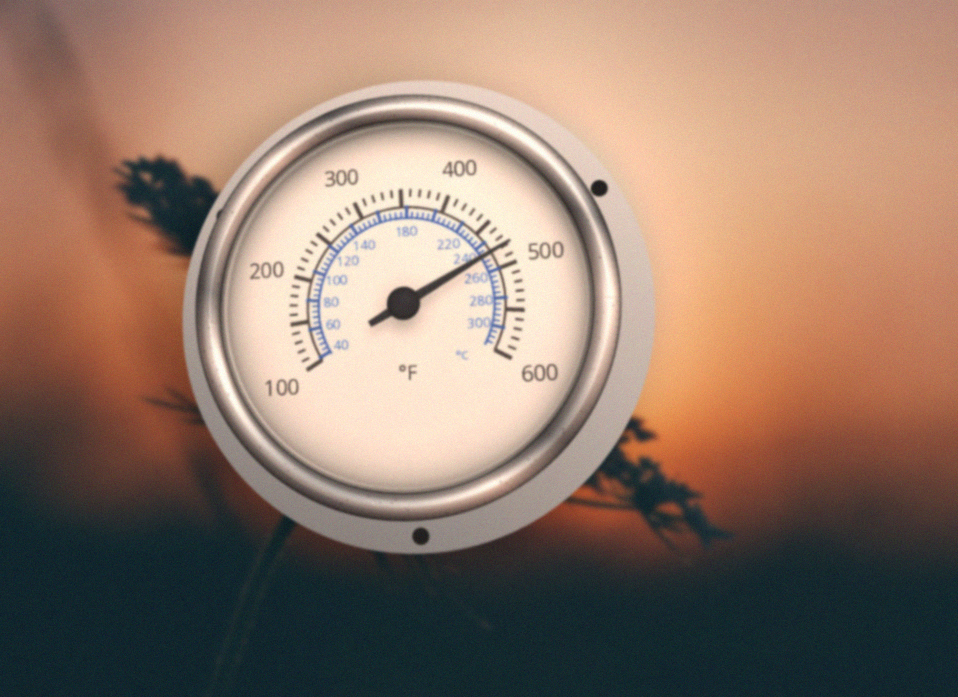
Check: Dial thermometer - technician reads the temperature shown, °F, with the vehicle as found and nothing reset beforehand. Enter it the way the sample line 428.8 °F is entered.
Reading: 480 °F
